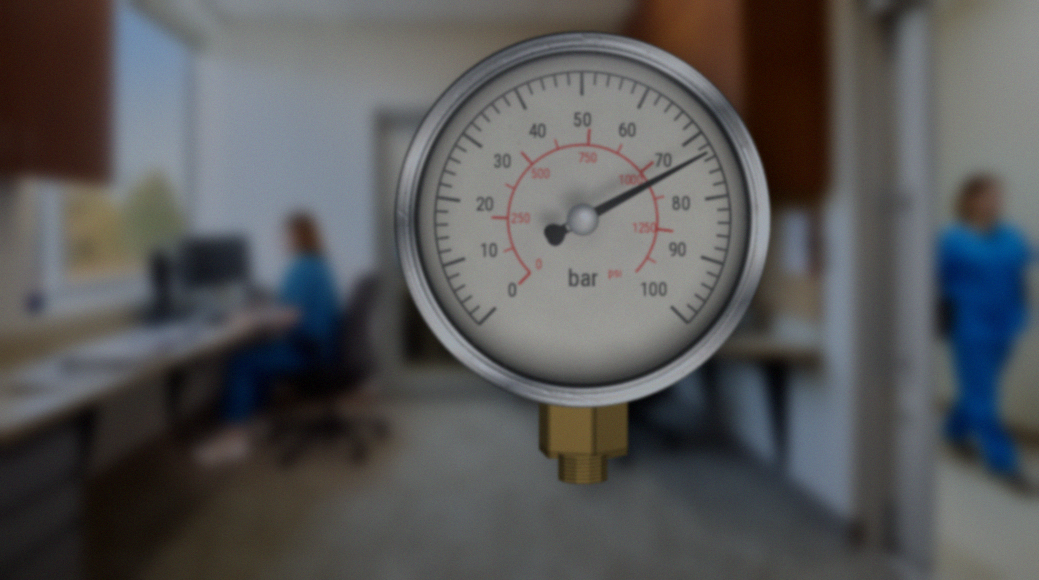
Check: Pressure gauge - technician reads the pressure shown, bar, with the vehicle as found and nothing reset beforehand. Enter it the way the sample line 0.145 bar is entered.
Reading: 73 bar
